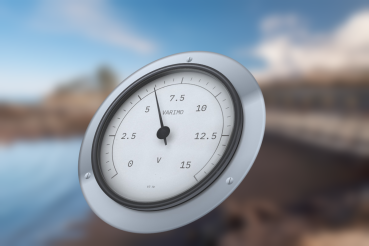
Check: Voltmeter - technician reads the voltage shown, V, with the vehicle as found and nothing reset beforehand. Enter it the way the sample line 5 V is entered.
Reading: 6 V
